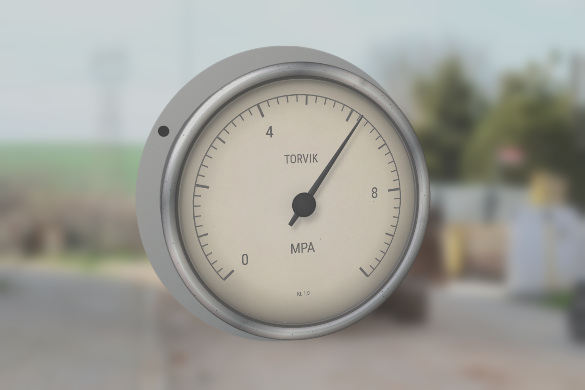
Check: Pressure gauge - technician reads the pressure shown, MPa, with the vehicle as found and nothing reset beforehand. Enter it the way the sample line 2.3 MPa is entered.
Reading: 6.2 MPa
